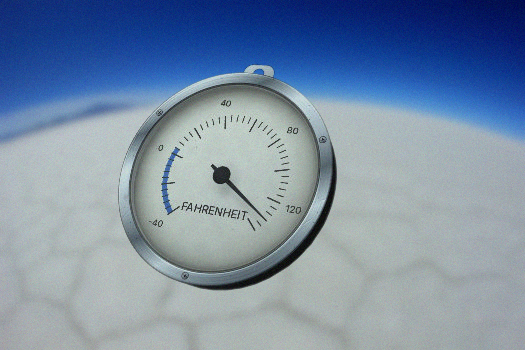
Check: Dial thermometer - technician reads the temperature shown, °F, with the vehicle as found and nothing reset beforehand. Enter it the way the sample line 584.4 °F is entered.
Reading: 132 °F
